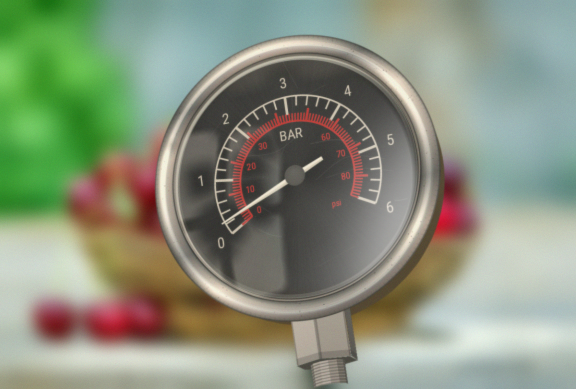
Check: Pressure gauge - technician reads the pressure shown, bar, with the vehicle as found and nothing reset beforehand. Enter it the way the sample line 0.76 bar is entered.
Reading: 0.2 bar
